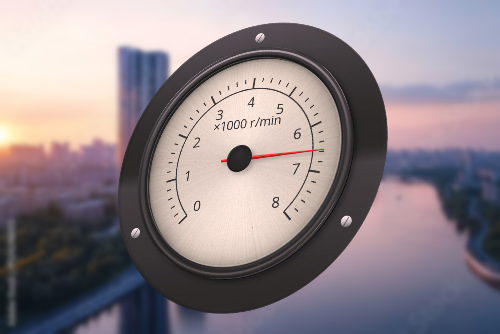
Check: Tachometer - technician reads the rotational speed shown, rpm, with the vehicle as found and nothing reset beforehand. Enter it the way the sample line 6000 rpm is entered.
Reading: 6600 rpm
